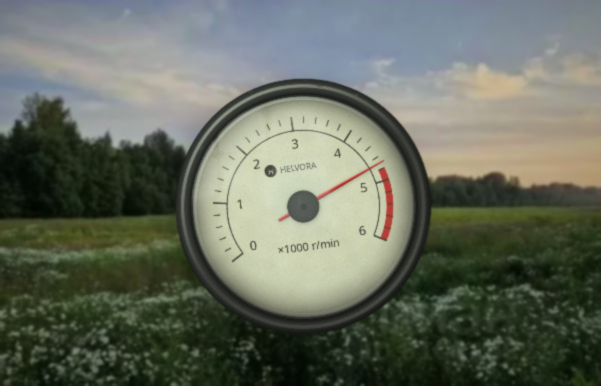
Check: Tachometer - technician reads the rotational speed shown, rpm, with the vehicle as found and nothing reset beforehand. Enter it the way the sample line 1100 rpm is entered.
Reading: 4700 rpm
